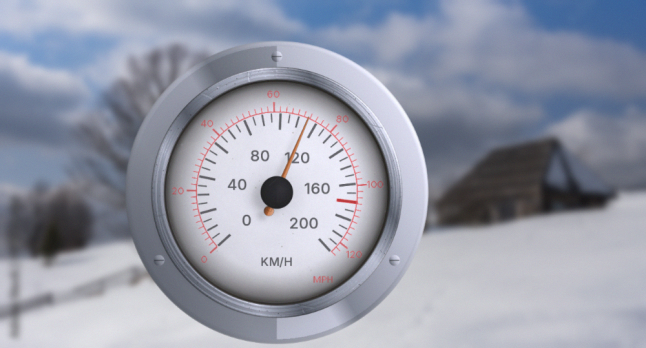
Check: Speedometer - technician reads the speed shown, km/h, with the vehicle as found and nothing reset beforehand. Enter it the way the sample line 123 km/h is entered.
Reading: 115 km/h
